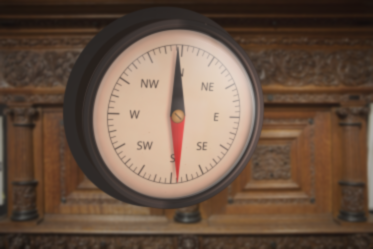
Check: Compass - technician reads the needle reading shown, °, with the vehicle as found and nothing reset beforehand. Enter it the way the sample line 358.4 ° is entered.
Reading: 175 °
